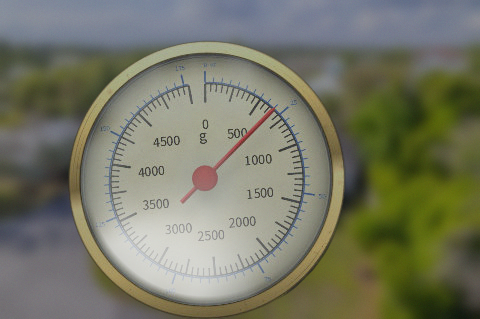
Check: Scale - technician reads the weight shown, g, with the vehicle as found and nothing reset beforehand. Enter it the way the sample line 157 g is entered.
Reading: 650 g
